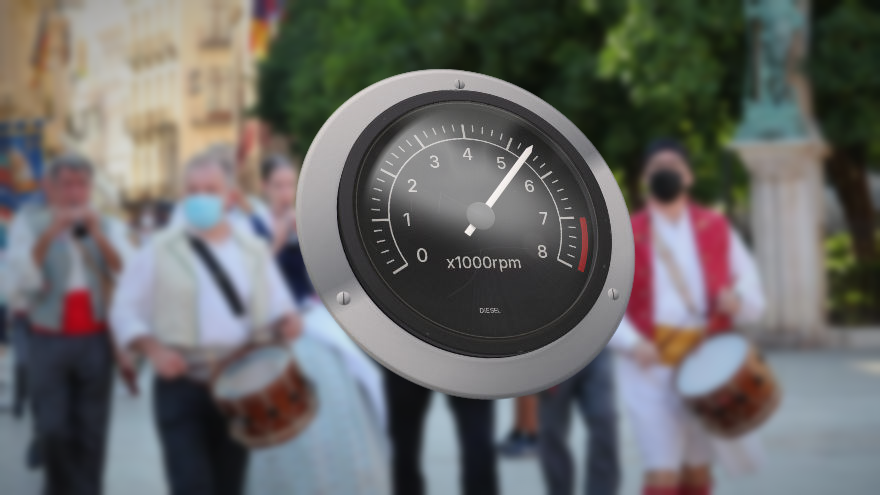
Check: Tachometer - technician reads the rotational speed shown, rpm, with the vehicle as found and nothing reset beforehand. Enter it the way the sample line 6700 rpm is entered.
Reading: 5400 rpm
